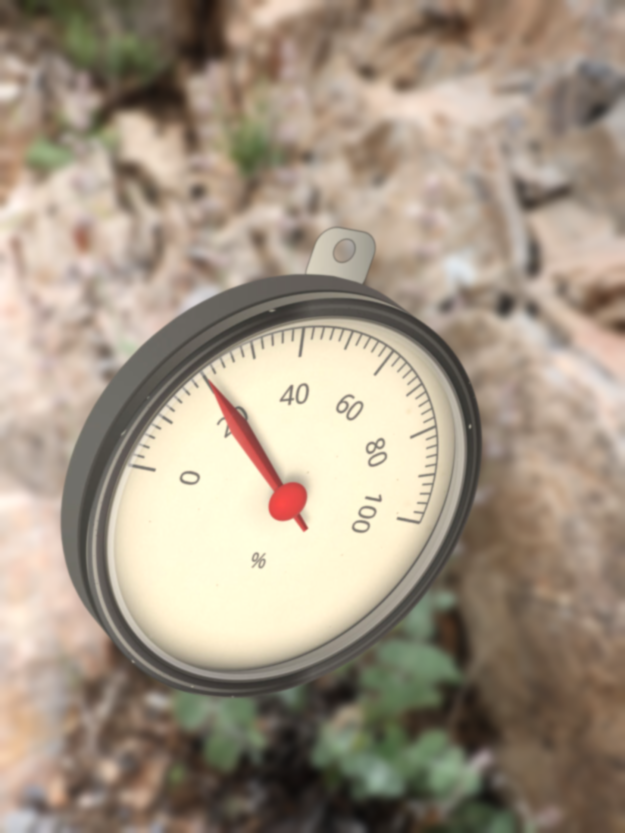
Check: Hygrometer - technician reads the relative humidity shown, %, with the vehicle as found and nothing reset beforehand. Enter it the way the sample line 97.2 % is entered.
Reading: 20 %
